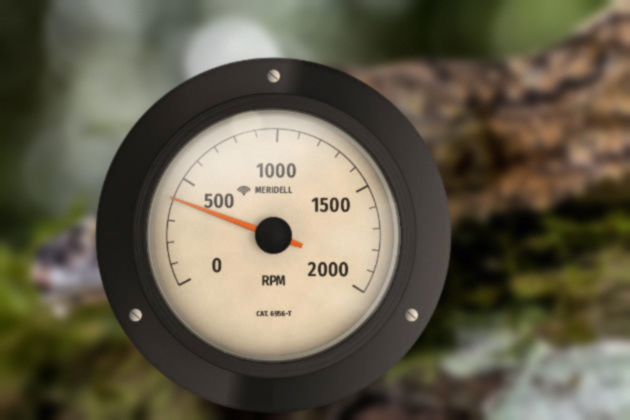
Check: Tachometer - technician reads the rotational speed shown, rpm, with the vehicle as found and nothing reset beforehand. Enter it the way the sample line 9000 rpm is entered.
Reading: 400 rpm
